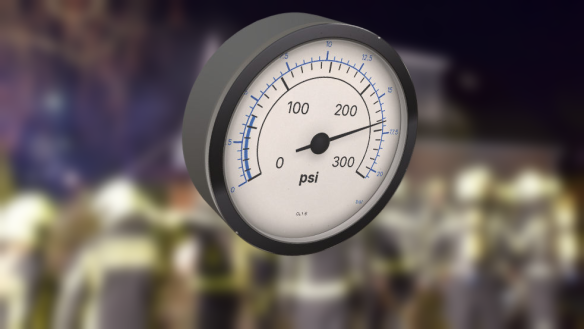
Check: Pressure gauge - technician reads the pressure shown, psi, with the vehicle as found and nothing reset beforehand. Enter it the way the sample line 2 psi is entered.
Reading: 240 psi
